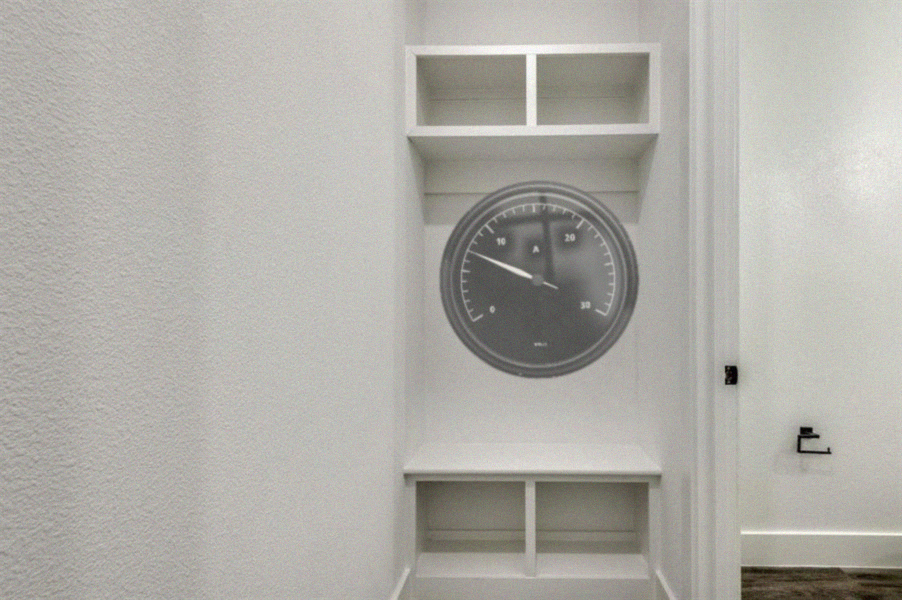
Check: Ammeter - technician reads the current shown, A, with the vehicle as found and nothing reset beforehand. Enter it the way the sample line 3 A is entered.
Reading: 7 A
